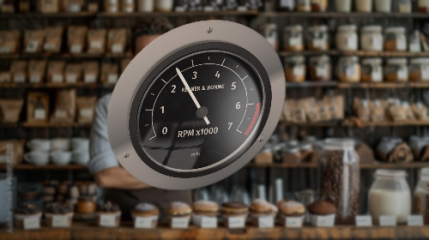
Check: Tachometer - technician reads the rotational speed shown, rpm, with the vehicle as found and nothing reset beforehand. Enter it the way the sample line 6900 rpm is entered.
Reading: 2500 rpm
